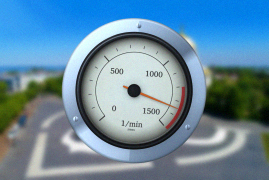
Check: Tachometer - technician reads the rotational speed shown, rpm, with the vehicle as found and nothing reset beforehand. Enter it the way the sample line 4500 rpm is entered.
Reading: 1350 rpm
